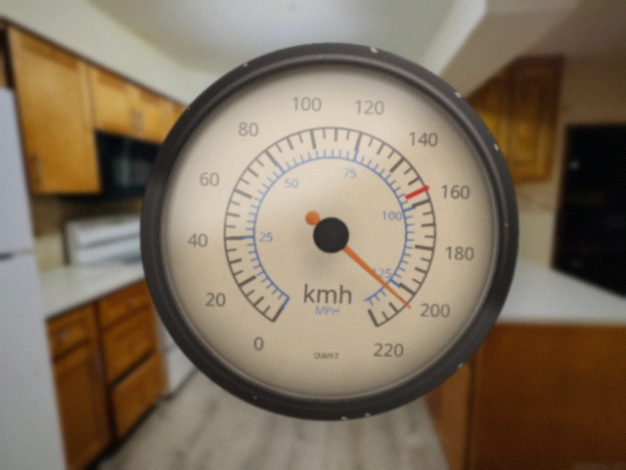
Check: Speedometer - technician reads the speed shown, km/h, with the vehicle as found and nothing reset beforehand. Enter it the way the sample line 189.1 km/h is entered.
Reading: 205 km/h
